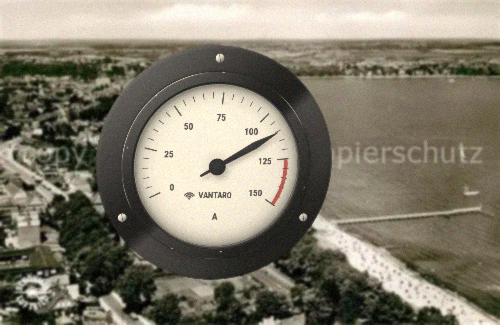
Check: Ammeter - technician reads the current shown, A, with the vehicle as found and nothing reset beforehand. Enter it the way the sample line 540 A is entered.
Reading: 110 A
